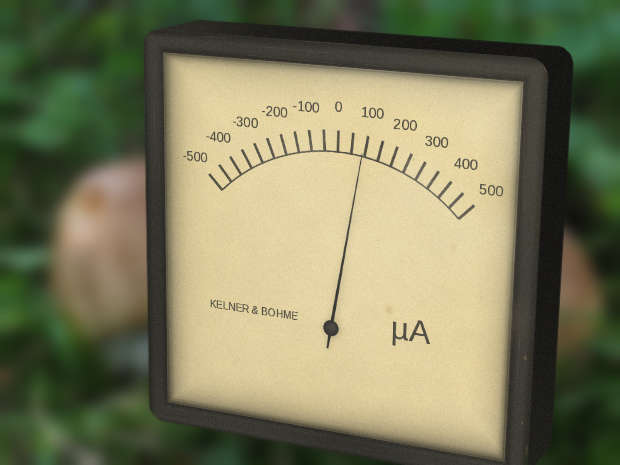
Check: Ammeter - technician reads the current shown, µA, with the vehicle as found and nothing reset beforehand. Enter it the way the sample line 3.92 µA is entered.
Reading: 100 µA
